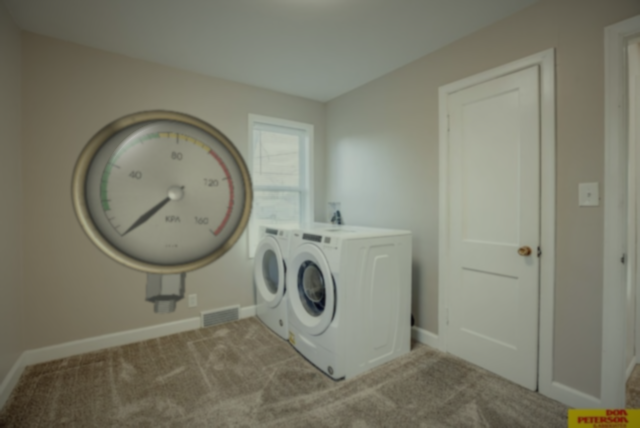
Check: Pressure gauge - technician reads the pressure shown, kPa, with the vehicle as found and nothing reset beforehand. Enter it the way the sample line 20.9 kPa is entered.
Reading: 0 kPa
